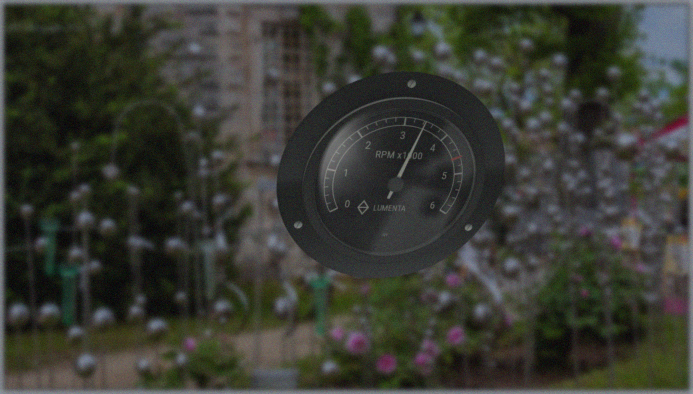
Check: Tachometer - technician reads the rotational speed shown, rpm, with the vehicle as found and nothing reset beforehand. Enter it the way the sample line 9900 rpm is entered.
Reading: 3400 rpm
